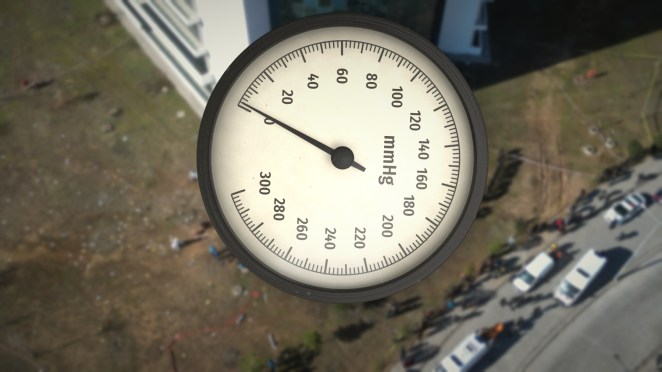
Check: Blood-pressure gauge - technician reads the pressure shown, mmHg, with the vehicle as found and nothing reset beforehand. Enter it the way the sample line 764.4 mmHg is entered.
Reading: 2 mmHg
